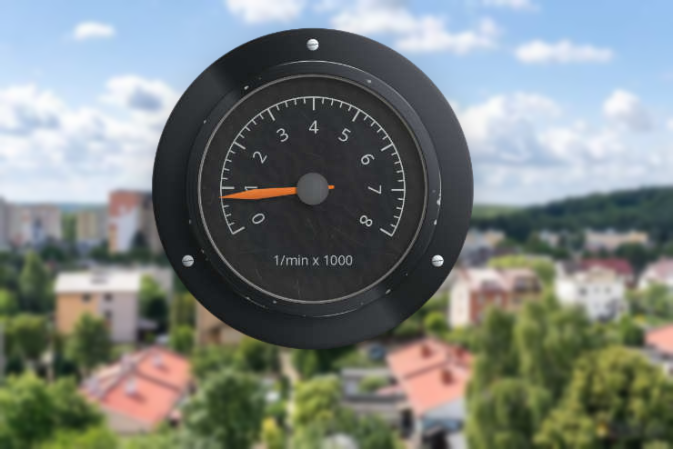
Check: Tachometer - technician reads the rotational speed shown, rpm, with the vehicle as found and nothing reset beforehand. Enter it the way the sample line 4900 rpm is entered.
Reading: 800 rpm
